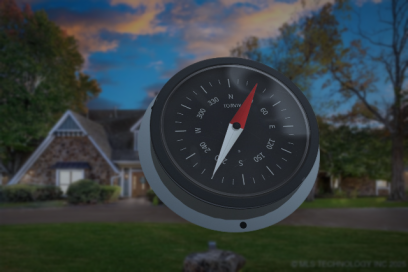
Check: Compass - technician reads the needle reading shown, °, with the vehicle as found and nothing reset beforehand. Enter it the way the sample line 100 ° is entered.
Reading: 30 °
